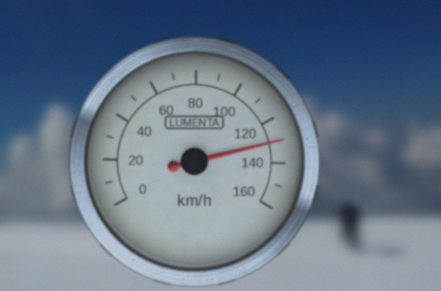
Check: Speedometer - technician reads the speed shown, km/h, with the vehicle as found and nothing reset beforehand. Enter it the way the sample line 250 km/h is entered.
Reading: 130 km/h
